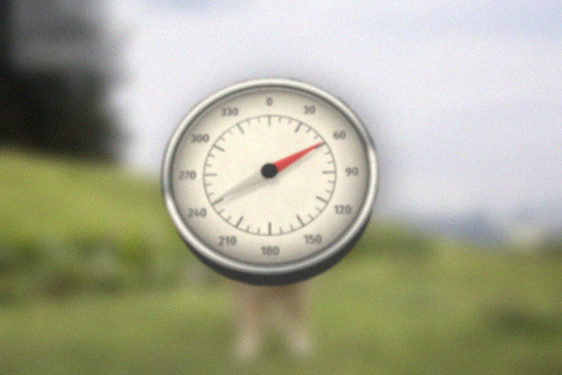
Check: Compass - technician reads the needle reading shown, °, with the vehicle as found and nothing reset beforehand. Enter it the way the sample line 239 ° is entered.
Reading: 60 °
